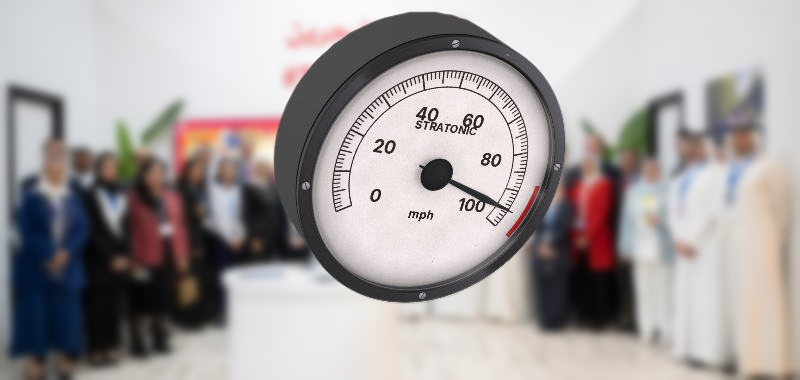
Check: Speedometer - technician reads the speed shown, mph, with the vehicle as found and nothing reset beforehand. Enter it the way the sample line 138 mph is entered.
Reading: 95 mph
